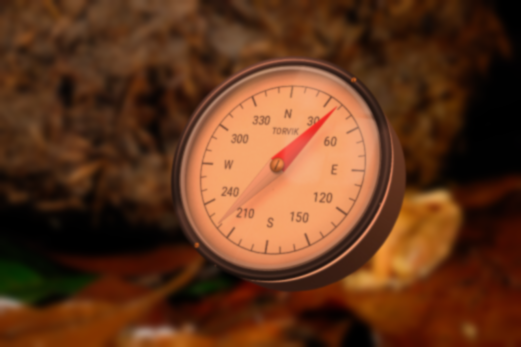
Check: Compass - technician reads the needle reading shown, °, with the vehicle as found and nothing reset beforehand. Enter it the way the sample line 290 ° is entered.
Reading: 40 °
